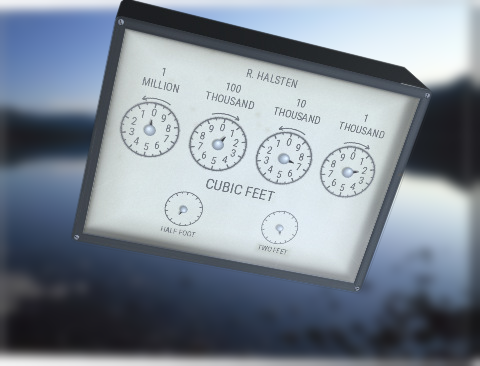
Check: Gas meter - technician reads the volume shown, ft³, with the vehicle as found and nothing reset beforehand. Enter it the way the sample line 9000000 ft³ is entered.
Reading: 7200 ft³
